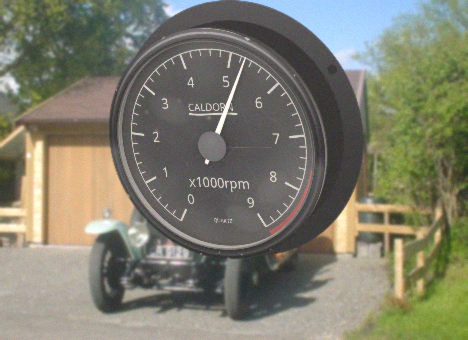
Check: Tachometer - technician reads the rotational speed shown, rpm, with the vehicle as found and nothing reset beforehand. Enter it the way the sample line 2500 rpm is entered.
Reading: 5300 rpm
